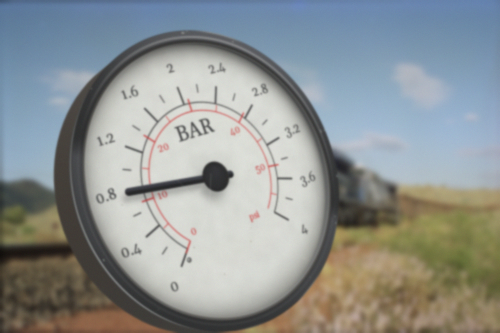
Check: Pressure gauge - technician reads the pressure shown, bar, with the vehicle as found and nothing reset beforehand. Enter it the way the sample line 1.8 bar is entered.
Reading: 0.8 bar
